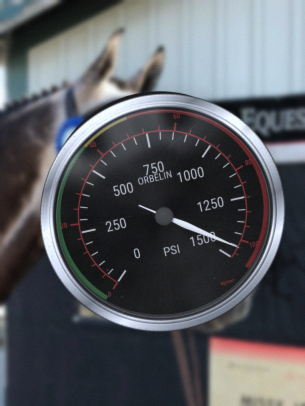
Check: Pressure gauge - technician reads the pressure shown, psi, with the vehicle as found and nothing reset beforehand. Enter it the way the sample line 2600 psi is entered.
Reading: 1450 psi
